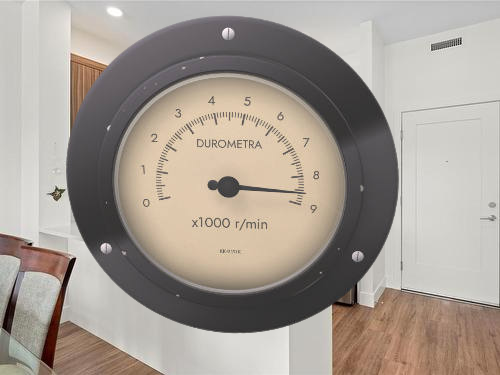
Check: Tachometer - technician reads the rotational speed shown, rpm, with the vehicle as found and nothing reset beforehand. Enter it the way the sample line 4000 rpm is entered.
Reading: 8500 rpm
